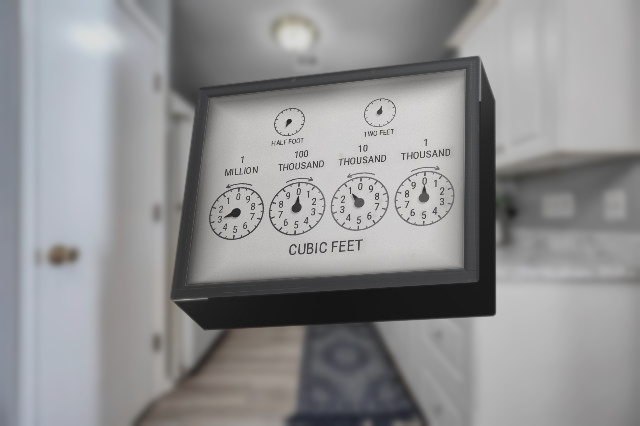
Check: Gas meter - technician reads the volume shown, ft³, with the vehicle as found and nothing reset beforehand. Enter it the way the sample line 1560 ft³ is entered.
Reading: 301000 ft³
